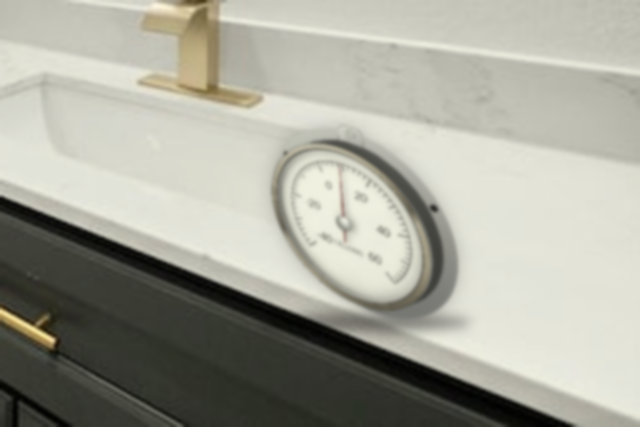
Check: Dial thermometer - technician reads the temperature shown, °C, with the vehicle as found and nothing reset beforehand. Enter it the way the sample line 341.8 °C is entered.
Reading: 10 °C
